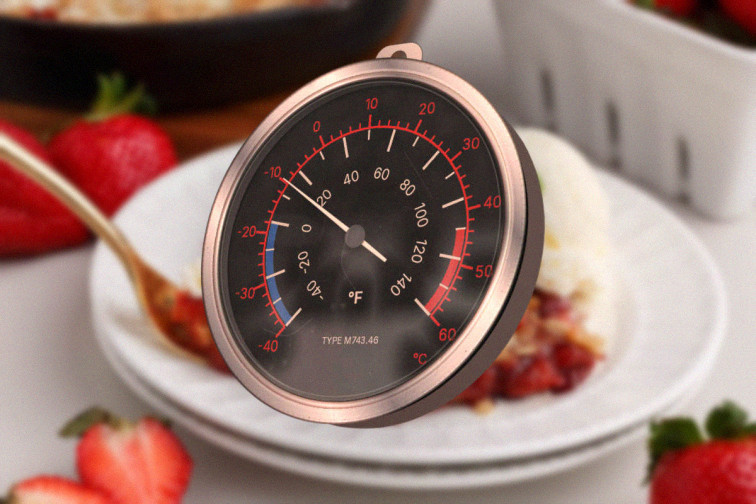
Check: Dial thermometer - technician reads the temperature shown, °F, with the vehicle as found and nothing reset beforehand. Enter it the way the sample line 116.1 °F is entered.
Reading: 15 °F
